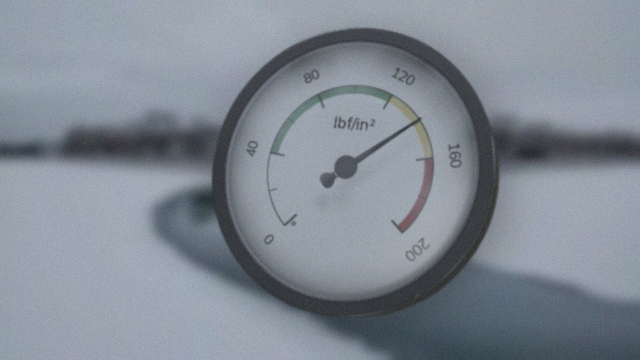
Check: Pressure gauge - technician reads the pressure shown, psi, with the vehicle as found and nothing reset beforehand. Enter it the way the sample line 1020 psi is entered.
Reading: 140 psi
